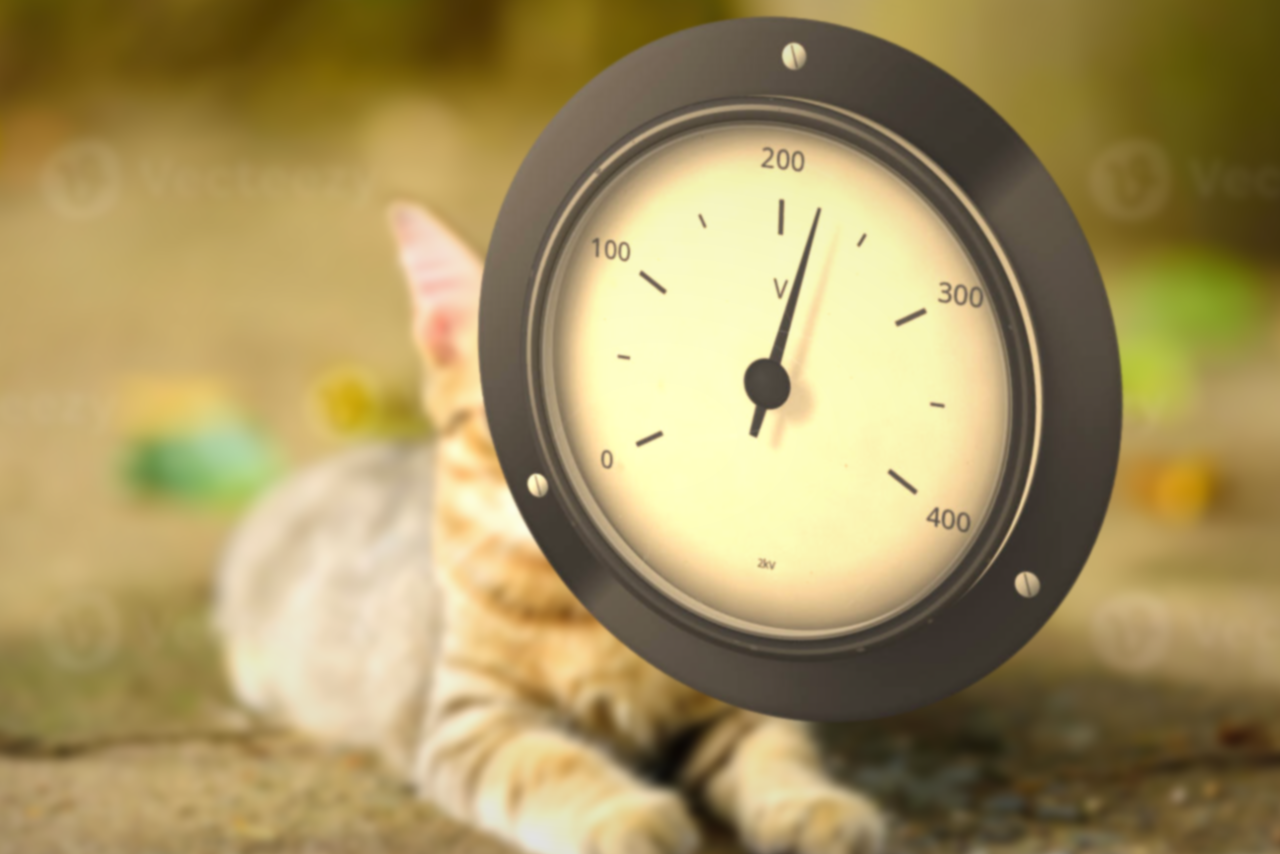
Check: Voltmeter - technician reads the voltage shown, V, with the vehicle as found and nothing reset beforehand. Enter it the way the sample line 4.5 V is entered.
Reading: 225 V
